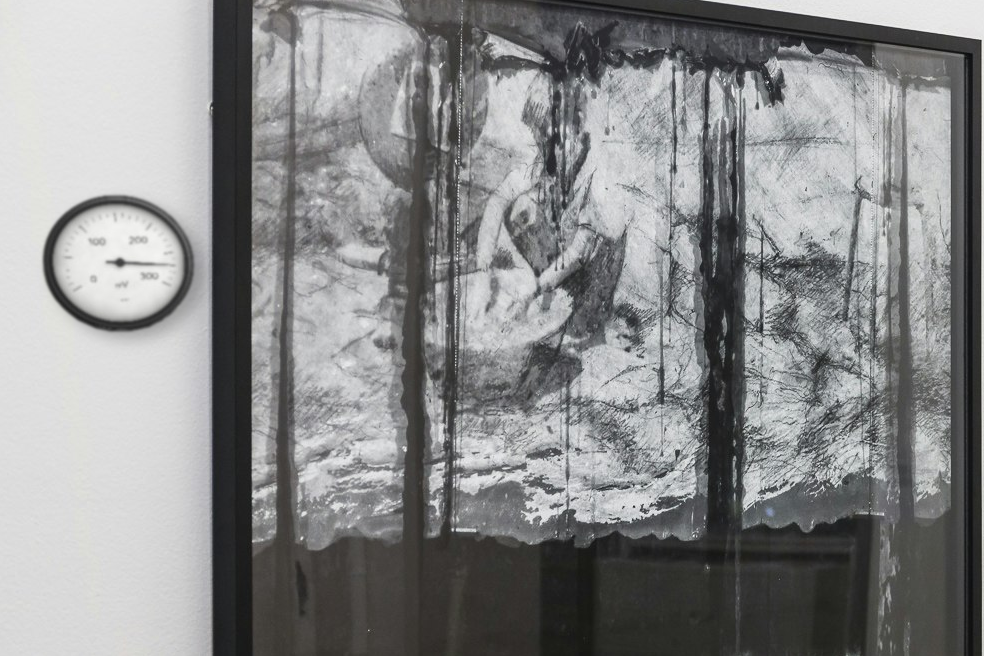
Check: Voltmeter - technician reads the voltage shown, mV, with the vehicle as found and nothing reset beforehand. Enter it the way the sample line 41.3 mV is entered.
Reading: 270 mV
